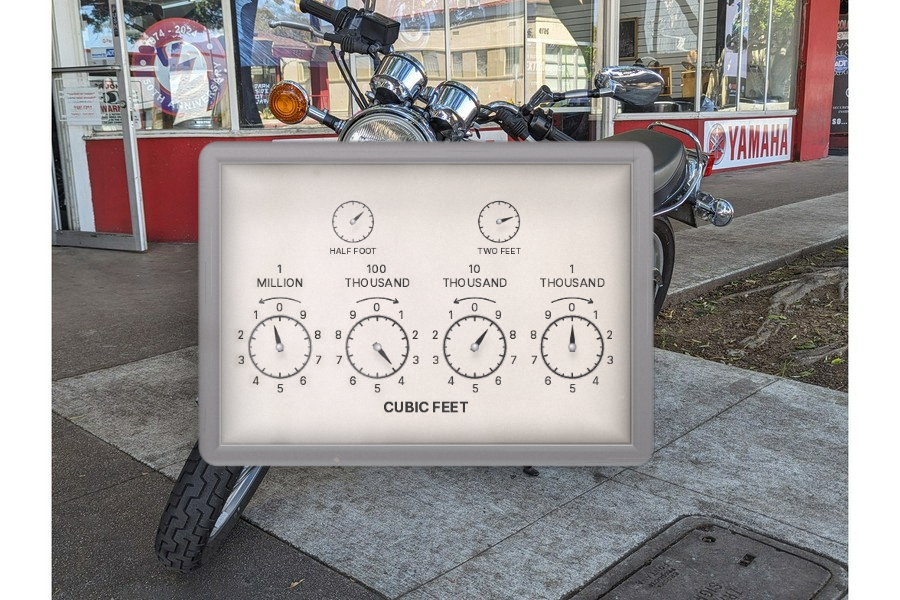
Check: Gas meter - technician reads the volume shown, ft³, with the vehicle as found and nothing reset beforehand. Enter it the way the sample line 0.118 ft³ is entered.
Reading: 39000 ft³
